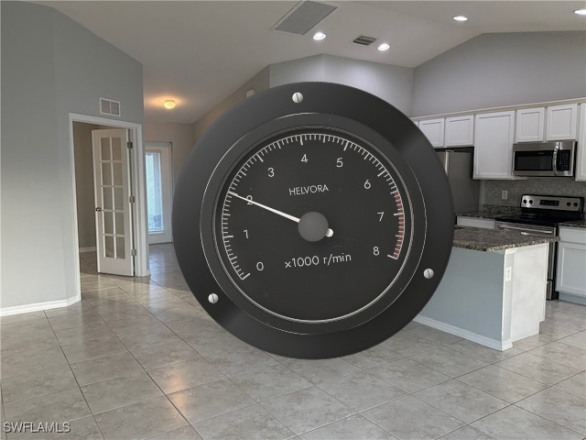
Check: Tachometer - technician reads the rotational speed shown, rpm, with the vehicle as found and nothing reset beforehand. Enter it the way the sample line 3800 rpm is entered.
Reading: 2000 rpm
